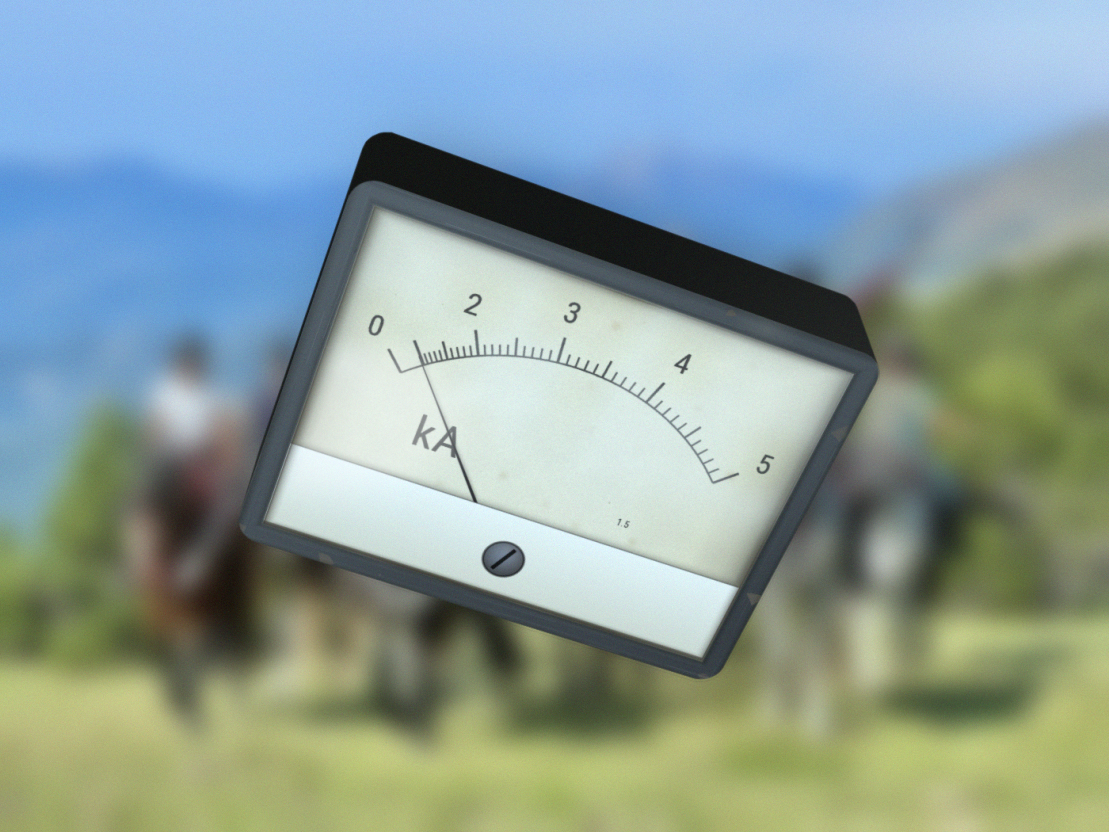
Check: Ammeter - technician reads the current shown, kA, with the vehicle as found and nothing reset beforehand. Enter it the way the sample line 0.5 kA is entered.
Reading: 1 kA
